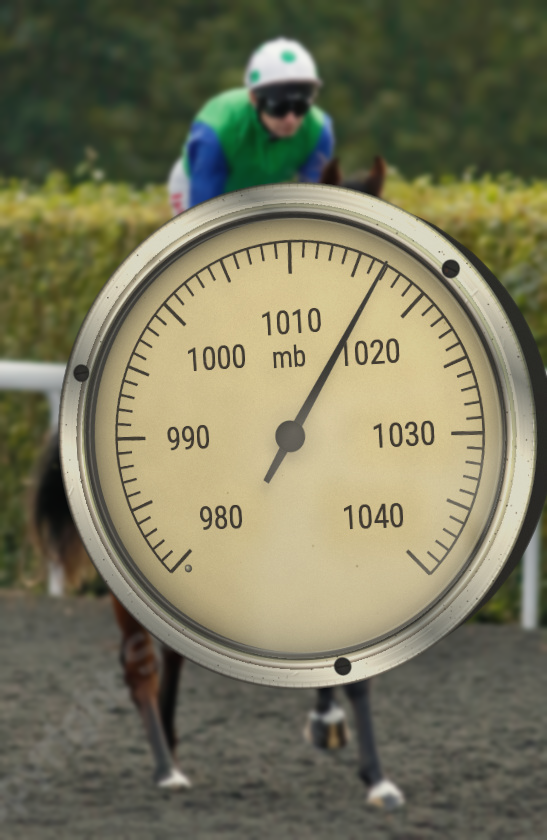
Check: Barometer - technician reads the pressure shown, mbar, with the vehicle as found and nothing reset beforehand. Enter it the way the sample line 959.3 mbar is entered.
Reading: 1017 mbar
